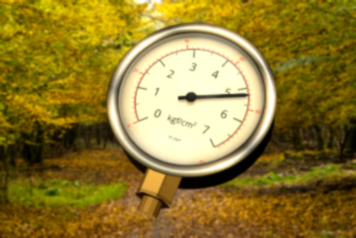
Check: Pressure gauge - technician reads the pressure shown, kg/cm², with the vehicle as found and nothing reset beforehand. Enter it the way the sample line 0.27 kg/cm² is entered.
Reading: 5.25 kg/cm²
